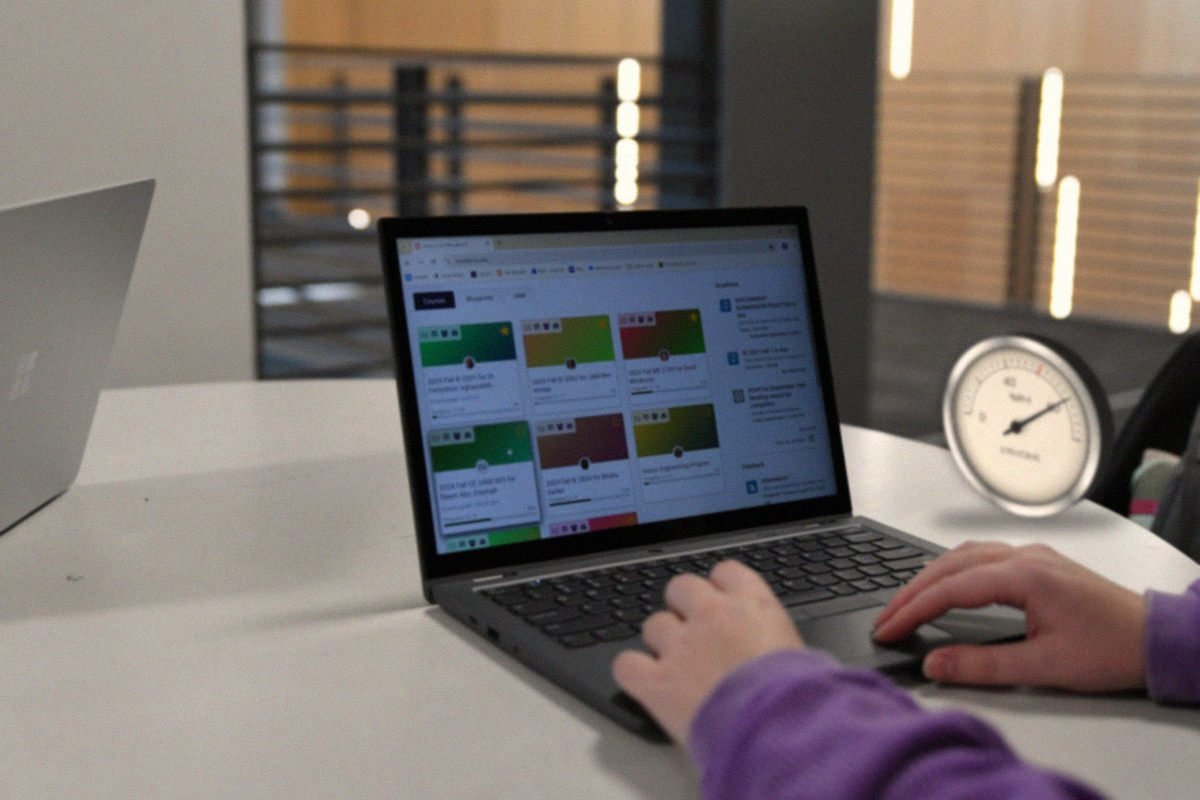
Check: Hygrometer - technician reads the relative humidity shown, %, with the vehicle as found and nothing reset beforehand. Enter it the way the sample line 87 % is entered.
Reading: 80 %
